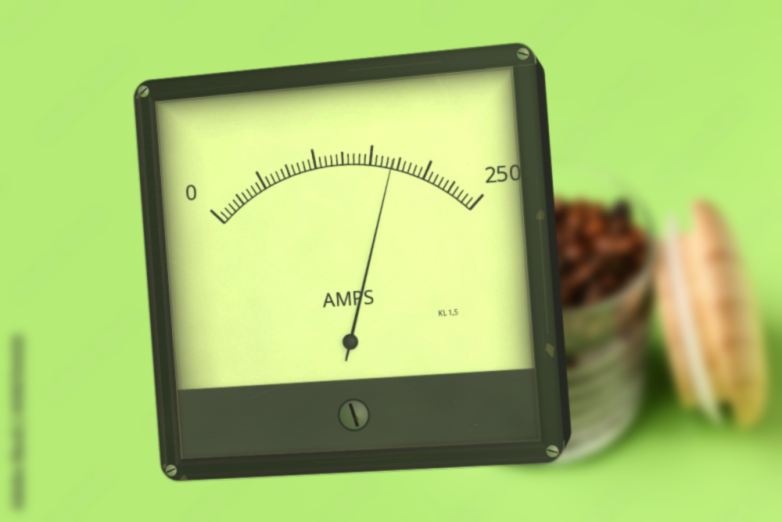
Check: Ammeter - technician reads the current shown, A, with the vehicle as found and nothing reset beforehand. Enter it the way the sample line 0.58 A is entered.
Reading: 170 A
